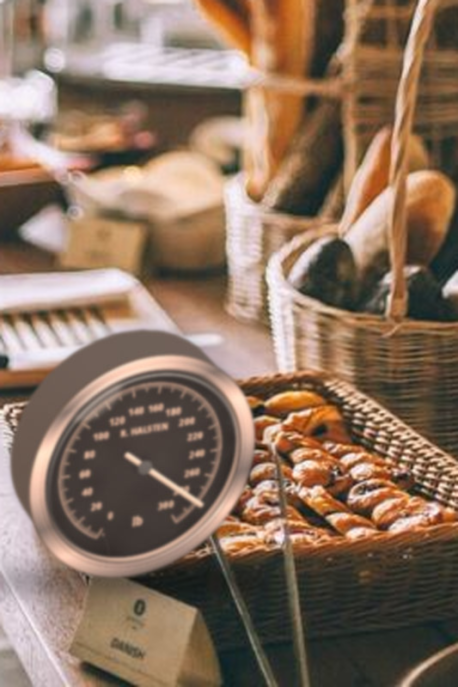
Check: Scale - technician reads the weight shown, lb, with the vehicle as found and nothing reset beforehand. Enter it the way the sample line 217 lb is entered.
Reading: 280 lb
